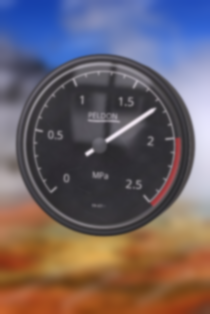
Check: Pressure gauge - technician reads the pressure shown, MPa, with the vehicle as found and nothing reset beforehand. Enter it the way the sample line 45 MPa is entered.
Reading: 1.75 MPa
